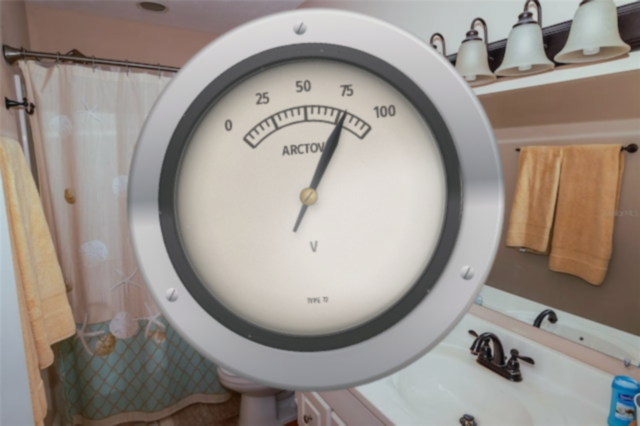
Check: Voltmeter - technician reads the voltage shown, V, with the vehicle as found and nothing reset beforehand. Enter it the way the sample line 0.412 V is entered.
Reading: 80 V
